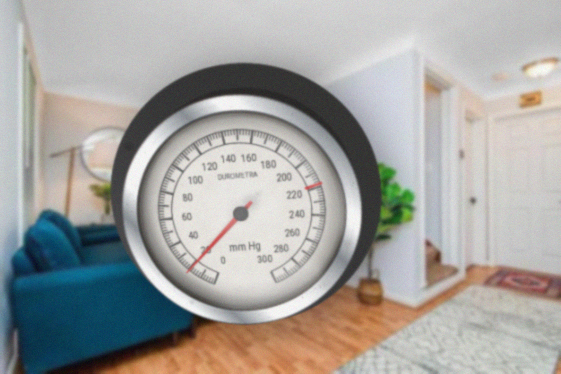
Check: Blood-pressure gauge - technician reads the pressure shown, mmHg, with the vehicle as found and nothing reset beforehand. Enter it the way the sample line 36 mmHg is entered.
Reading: 20 mmHg
